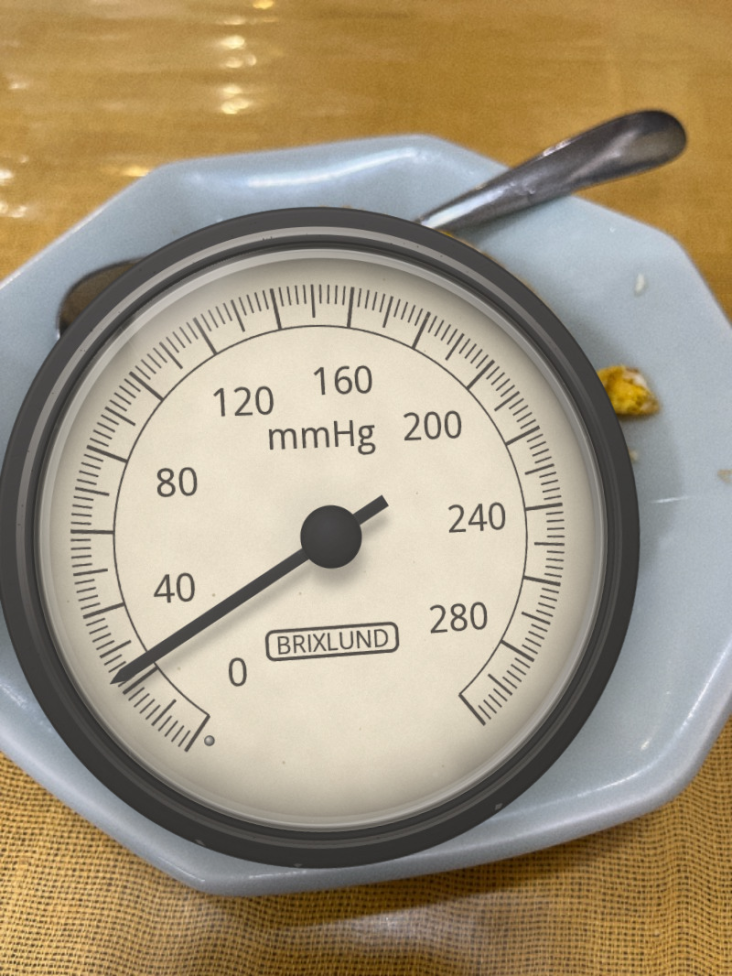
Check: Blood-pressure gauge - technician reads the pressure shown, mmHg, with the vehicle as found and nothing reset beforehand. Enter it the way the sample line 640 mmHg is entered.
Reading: 24 mmHg
